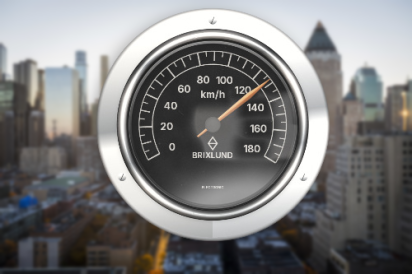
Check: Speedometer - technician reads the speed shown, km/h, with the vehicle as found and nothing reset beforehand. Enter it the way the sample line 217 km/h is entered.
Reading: 127.5 km/h
